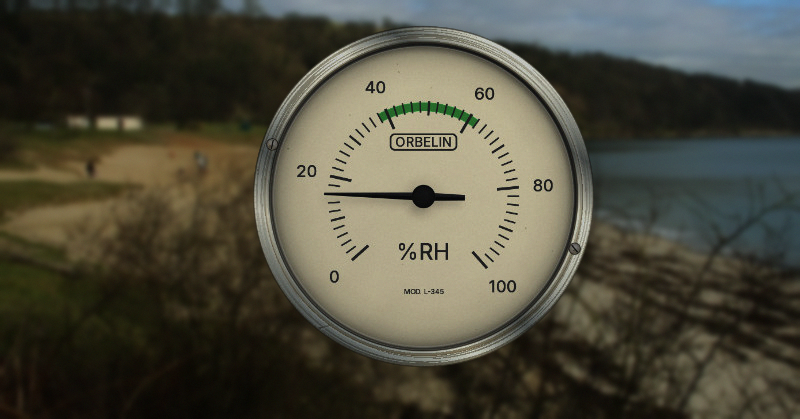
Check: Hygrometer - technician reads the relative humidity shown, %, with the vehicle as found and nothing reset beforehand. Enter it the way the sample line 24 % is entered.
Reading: 16 %
